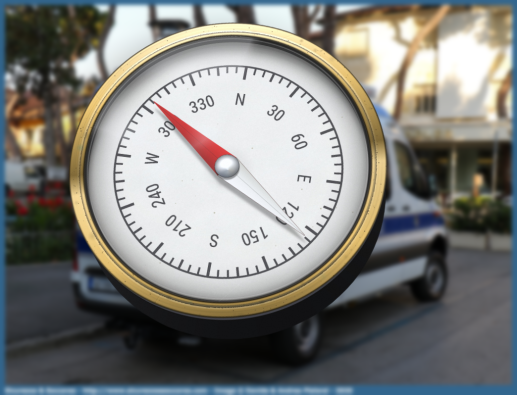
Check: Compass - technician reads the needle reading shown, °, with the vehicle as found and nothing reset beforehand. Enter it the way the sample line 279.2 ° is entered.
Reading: 305 °
